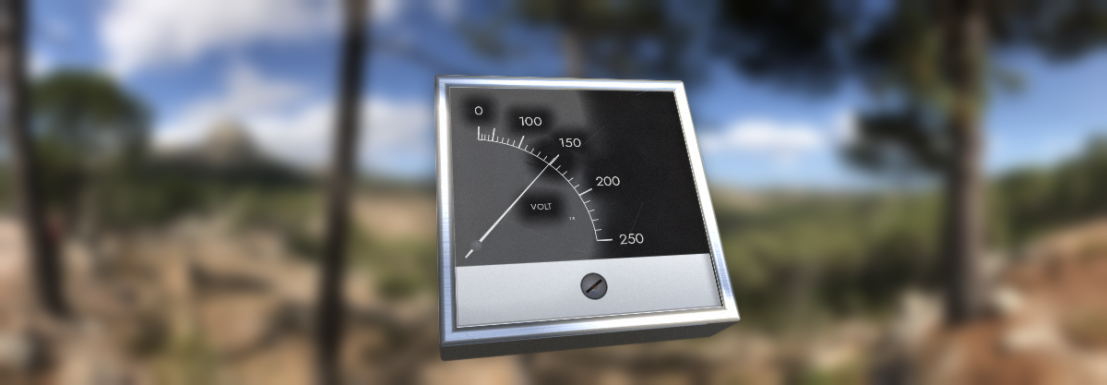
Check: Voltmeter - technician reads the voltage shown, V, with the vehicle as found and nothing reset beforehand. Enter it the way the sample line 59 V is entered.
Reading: 150 V
